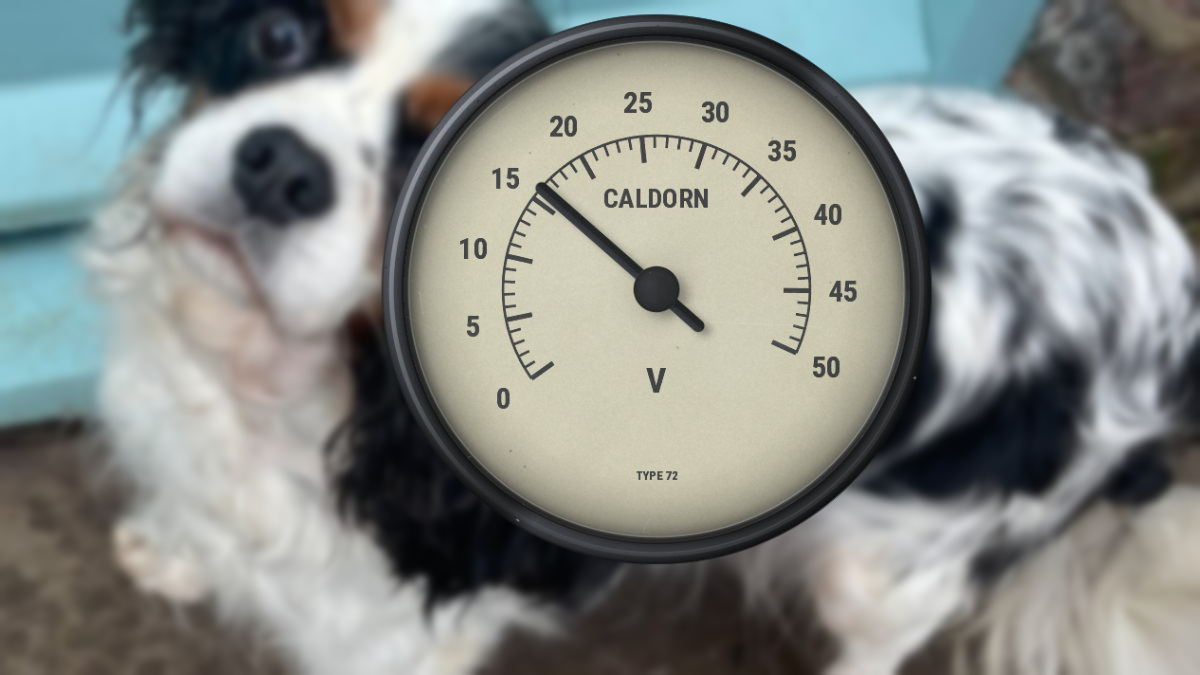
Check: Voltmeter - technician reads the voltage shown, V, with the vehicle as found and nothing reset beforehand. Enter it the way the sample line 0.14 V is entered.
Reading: 16 V
